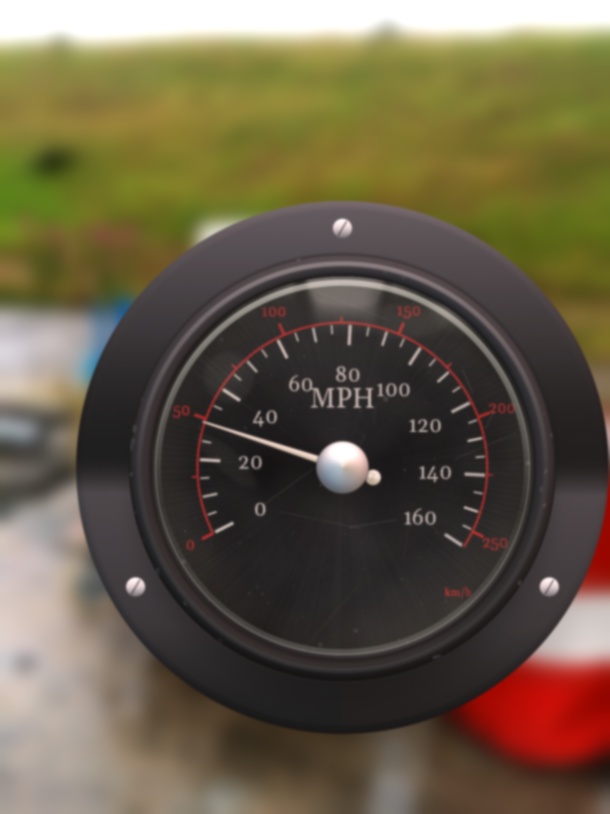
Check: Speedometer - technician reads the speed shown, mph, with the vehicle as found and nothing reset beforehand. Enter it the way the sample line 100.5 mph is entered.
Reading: 30 mph
